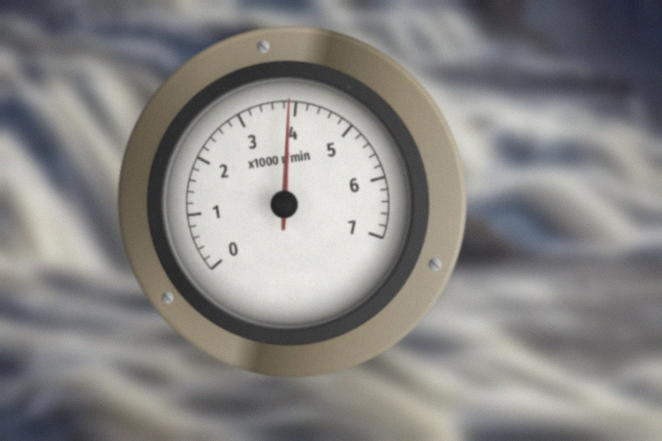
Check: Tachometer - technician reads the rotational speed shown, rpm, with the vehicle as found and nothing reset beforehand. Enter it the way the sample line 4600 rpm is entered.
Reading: 3900 rpm
